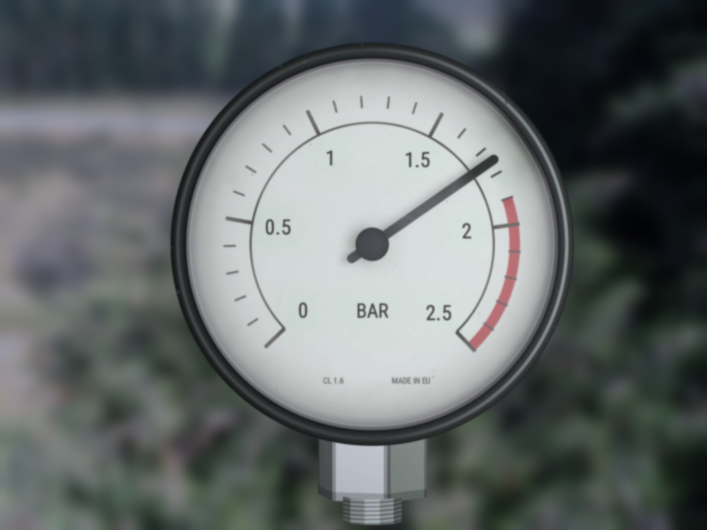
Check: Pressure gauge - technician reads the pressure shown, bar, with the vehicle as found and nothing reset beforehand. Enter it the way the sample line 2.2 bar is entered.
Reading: 1.75 bar
